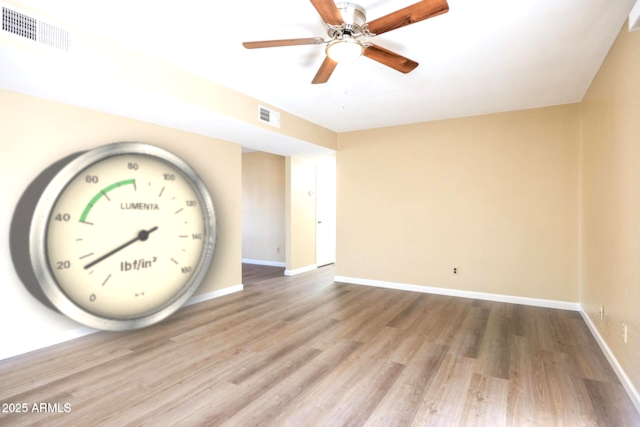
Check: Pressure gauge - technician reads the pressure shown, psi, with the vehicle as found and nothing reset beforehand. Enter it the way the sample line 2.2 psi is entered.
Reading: 15 psi
